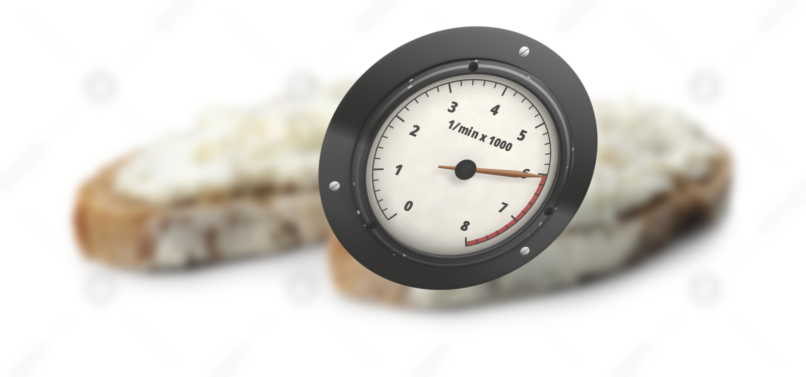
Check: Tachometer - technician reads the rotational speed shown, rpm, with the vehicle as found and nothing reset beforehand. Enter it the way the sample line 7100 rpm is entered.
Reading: 6000 rpm
